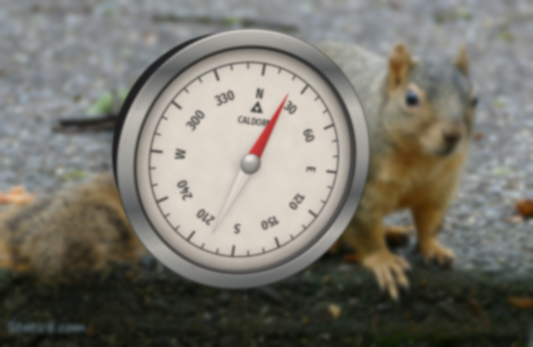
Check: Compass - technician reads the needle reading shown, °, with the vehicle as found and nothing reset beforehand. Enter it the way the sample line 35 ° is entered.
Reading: 20 °
